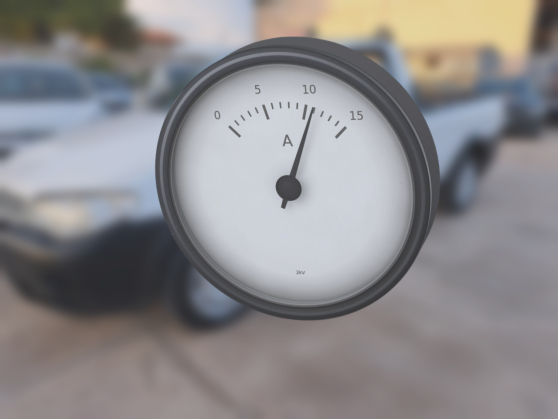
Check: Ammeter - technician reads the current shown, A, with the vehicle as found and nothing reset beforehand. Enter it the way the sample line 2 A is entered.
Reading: 11 A
